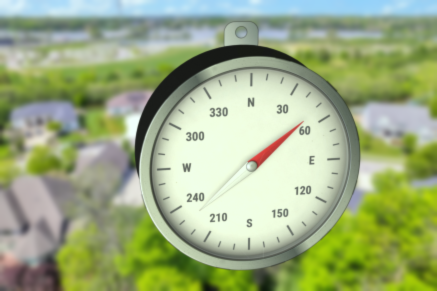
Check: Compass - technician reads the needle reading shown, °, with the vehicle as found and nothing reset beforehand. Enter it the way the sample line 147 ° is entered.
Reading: 50 °
